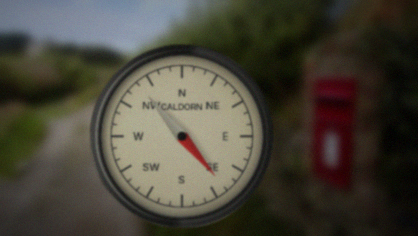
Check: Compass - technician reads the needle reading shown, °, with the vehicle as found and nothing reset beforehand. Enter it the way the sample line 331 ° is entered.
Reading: 140 °
